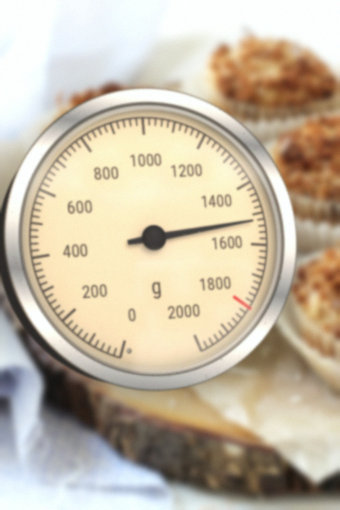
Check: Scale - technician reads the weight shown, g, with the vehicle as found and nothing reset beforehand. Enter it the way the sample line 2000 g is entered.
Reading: 1520 g
